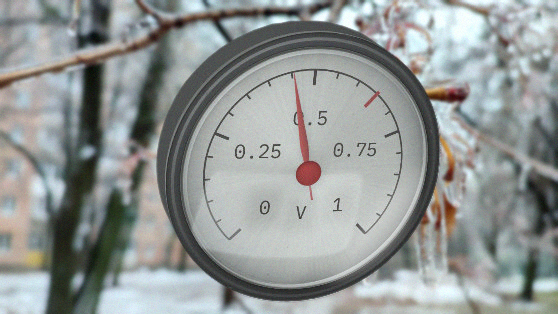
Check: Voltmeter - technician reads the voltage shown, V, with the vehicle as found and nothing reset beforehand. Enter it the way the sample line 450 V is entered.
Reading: 0.45 V
